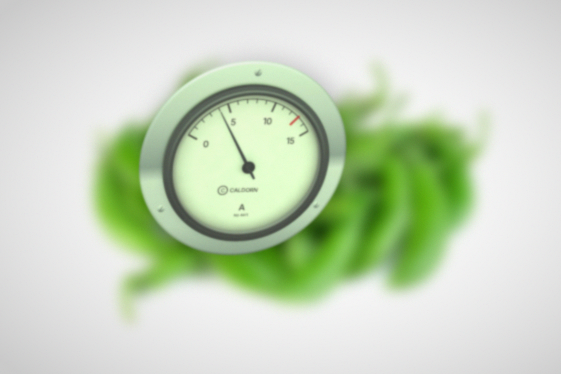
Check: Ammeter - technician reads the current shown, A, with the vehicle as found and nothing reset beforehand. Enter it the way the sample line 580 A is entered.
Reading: 4 A
